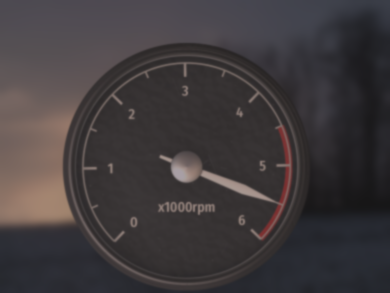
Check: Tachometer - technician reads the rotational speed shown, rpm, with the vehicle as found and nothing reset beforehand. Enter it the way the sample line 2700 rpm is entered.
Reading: 5500 rpm
